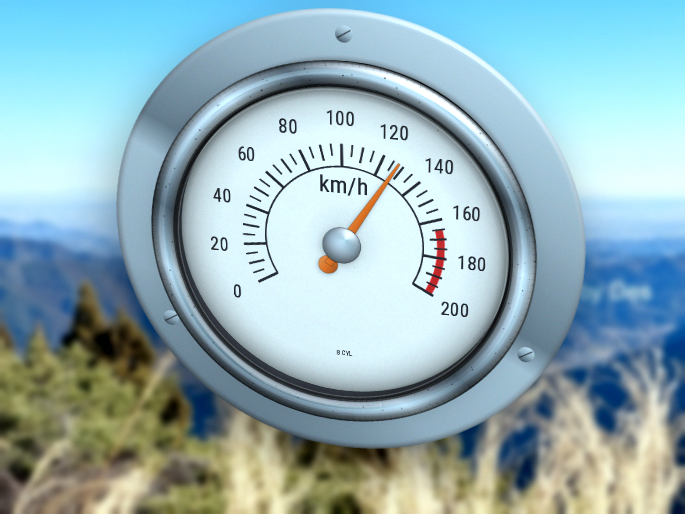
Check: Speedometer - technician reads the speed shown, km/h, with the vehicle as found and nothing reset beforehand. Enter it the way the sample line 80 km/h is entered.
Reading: 127.5 km/h
